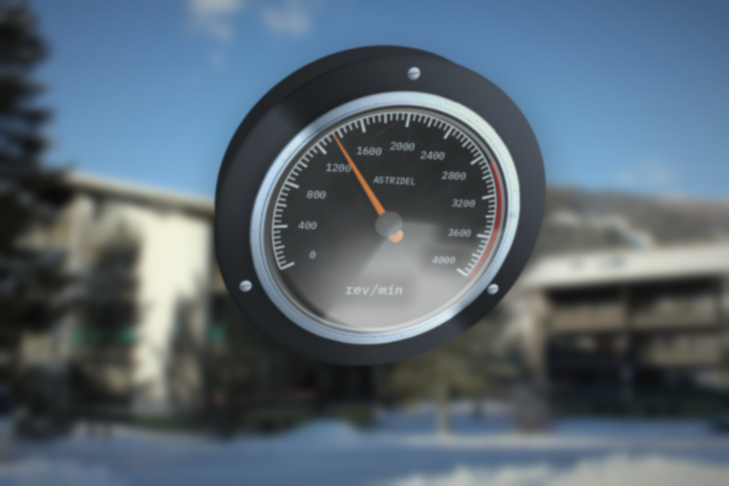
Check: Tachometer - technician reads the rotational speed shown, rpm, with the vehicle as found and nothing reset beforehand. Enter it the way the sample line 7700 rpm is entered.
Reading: 1350 rpm
